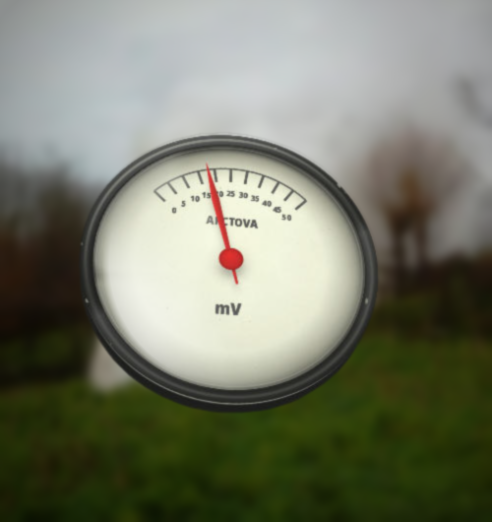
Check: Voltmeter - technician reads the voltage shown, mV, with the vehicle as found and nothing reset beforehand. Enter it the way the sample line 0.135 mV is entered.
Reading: 17.5 mV
